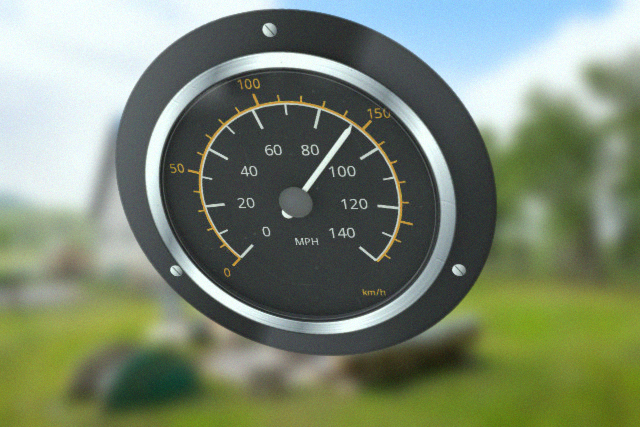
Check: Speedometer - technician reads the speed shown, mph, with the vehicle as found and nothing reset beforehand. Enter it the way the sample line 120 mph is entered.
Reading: 90 mph
